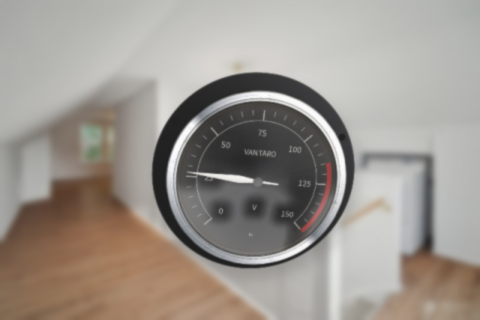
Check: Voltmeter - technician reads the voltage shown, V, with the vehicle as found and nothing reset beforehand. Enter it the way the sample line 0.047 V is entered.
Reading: 27.5 V
